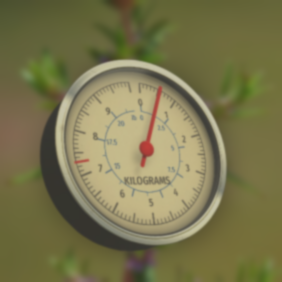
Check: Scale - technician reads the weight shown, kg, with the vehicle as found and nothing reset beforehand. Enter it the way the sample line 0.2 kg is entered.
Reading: 0.5 kg
